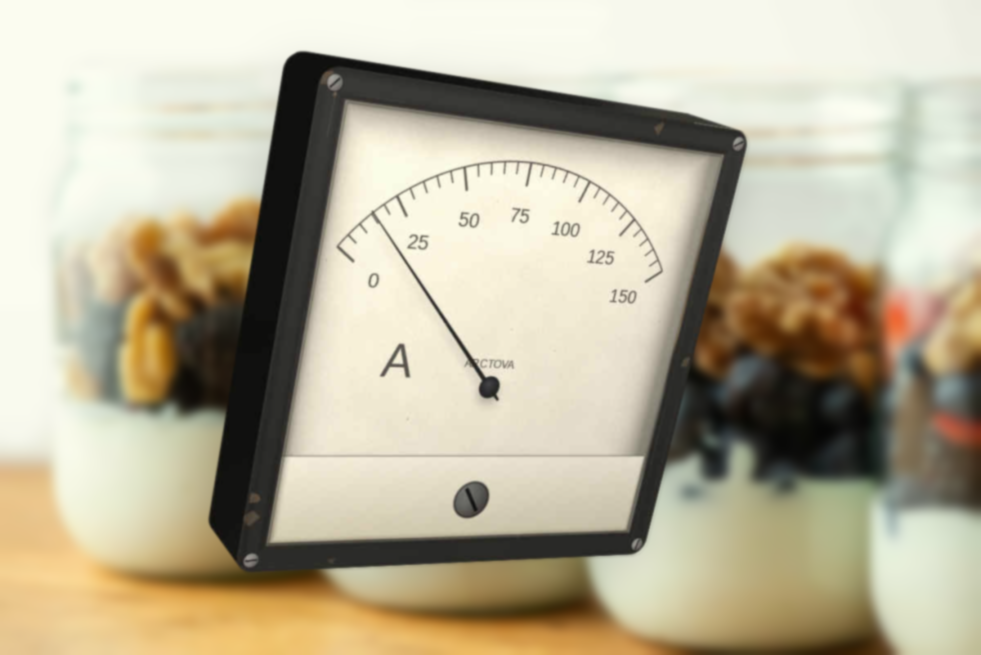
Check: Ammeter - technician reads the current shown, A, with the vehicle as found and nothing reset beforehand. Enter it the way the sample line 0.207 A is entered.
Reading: 15 A
